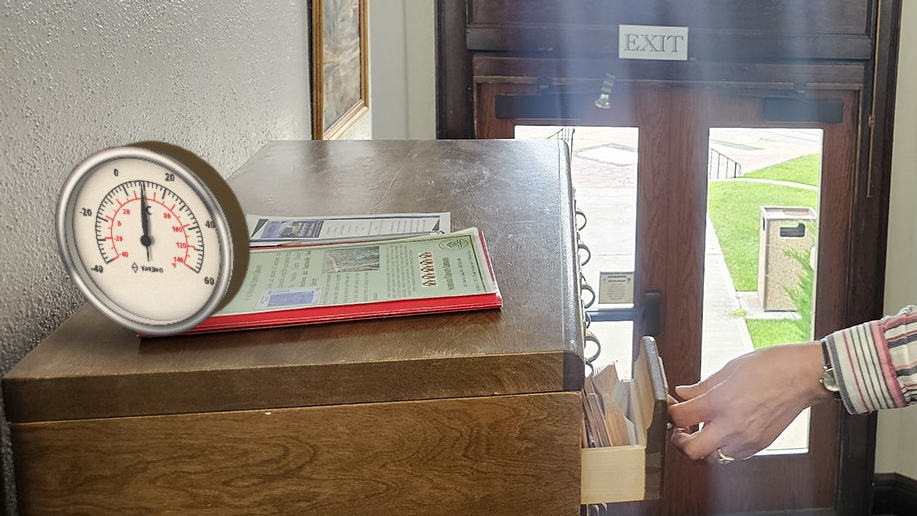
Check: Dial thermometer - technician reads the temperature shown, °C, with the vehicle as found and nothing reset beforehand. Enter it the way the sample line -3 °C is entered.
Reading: 10 °C
